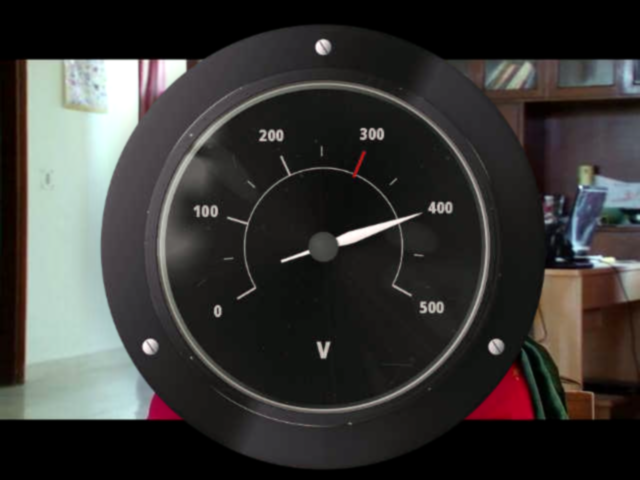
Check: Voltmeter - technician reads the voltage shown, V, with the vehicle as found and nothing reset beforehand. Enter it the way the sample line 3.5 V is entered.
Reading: 400 V
